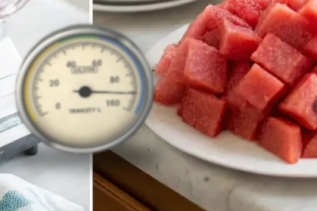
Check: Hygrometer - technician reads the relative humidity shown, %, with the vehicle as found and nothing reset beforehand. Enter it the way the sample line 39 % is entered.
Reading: 90 %
